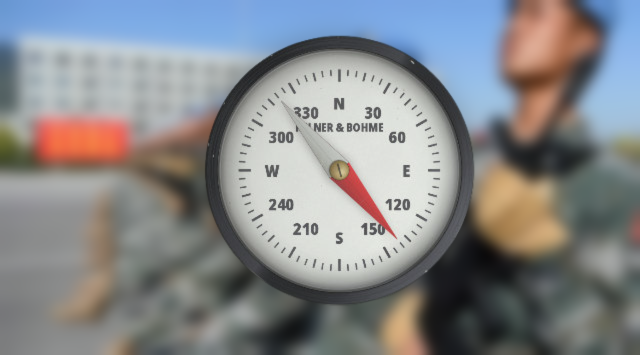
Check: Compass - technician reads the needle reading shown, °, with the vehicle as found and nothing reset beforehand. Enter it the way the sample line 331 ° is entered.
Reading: 140 °
